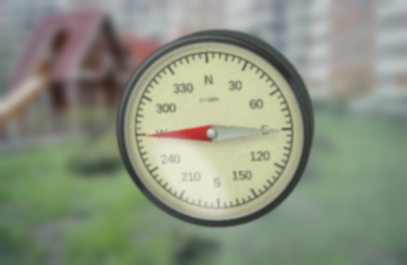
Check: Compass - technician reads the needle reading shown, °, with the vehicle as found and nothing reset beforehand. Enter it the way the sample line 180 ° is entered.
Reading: 270 °
